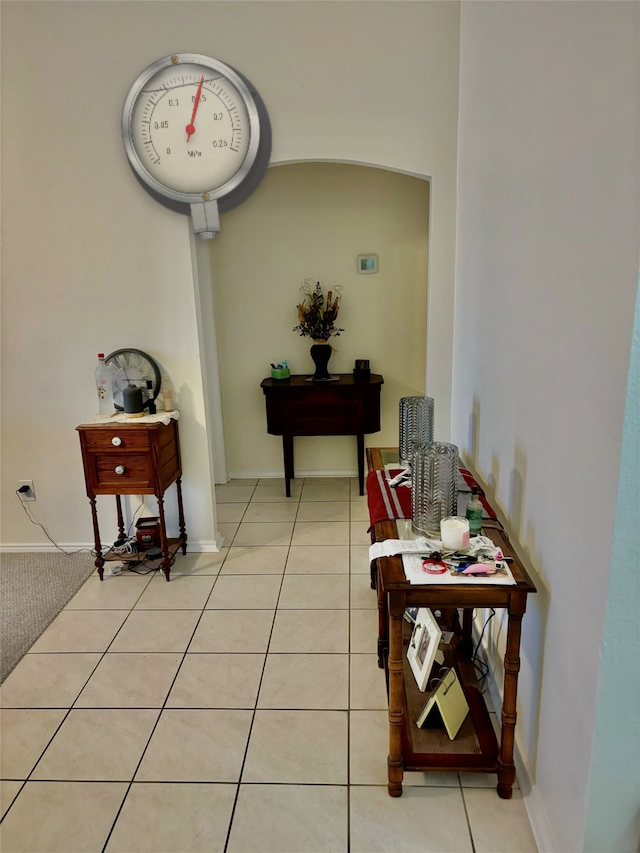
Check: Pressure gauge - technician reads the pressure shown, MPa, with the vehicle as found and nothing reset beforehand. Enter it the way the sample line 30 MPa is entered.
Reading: 0.15 MPa
